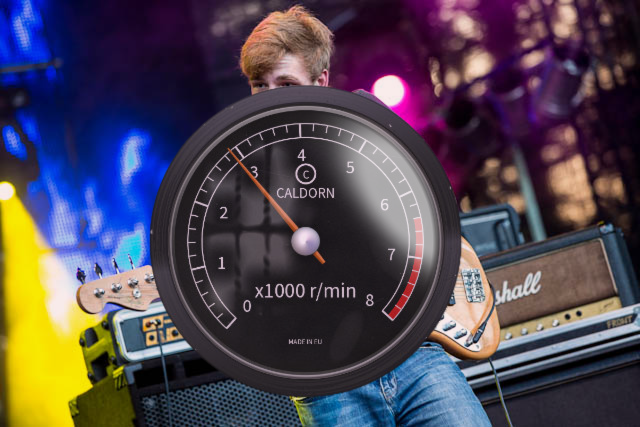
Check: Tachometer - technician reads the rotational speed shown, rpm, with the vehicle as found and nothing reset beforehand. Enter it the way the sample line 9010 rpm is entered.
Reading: 2900 rpm
